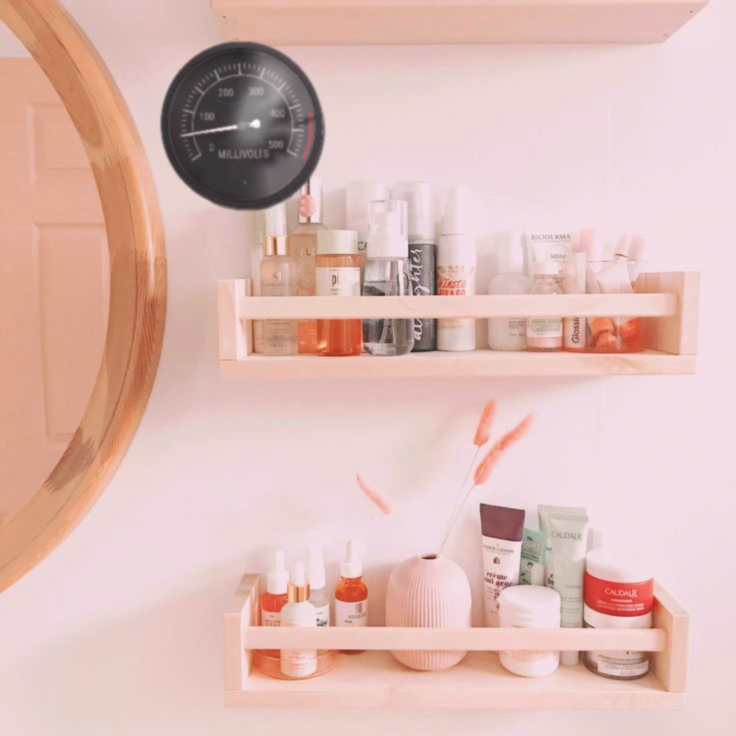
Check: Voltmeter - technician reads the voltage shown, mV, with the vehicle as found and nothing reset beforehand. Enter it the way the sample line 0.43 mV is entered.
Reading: 50 mV
